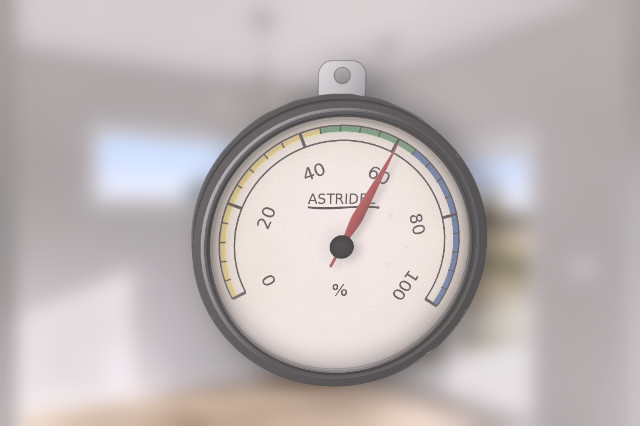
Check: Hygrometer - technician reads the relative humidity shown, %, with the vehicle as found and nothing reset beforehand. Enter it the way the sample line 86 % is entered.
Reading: 60 %
